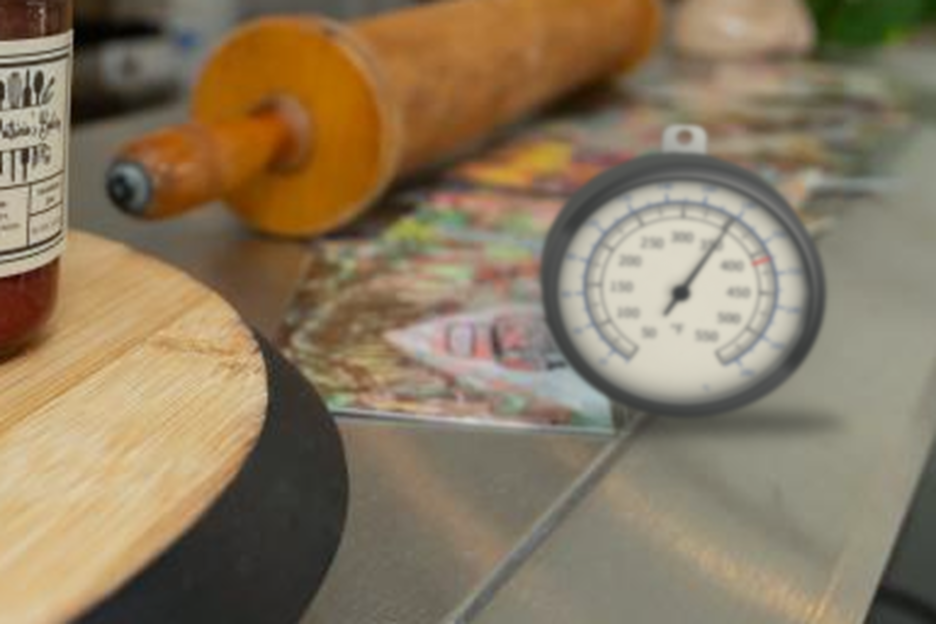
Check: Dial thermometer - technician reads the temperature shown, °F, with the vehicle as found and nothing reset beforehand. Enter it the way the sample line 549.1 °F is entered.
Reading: 350 °F
